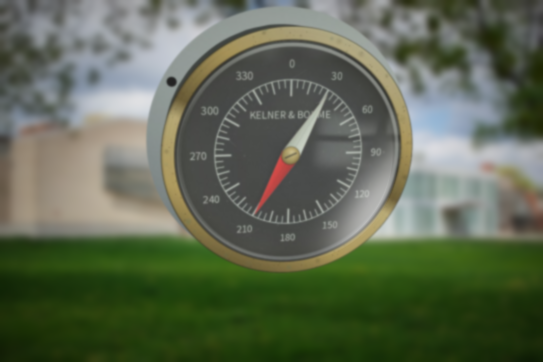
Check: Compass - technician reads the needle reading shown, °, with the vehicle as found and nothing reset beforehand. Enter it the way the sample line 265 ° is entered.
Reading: 210 °
